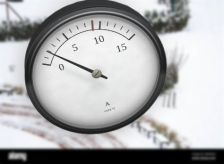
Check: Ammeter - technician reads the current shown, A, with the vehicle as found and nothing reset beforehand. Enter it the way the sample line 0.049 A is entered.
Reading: 2 A
